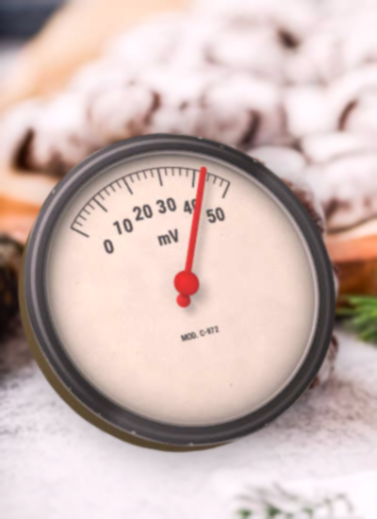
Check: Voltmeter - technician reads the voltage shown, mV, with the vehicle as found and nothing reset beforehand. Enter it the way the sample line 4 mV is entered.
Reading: 42 mV
